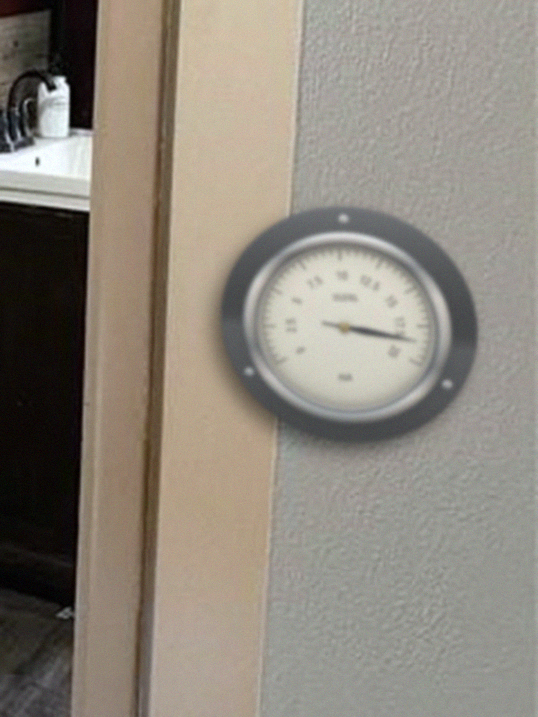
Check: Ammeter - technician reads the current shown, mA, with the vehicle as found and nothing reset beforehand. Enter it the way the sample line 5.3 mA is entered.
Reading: 18.5 mA
